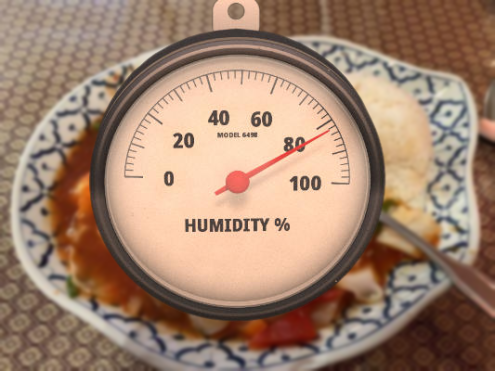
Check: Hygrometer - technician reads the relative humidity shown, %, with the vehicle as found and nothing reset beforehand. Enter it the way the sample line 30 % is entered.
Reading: 82 %
